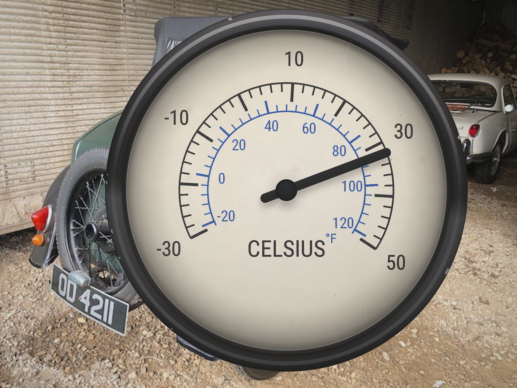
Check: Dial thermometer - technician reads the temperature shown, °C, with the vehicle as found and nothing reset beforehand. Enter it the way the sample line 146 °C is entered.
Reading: 32 °C
